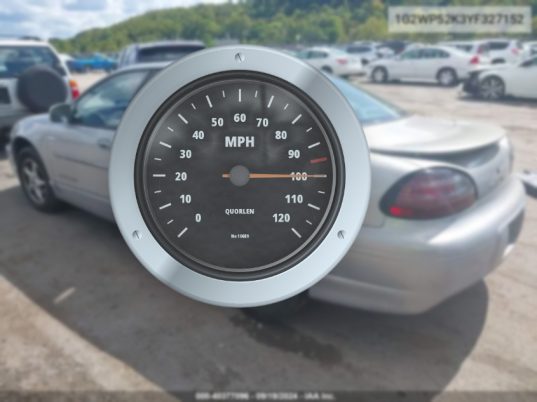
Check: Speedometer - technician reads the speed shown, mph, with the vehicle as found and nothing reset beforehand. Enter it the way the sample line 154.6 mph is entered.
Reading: 100 mph
